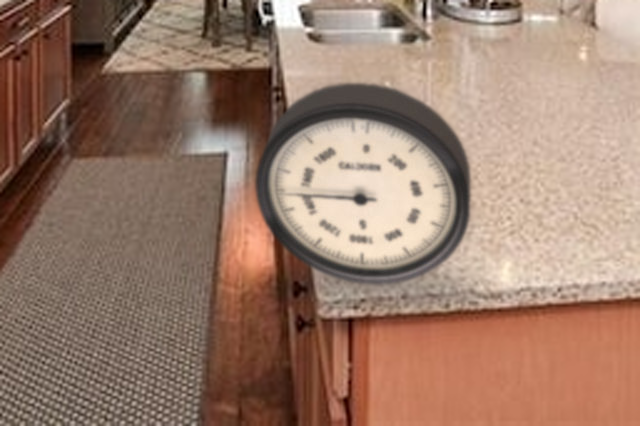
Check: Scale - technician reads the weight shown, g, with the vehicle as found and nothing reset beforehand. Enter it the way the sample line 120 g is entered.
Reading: 1500 g
